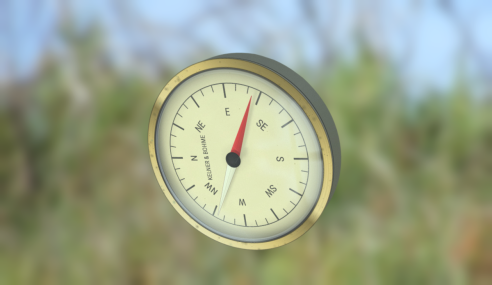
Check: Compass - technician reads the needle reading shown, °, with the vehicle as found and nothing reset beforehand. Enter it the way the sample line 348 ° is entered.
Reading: 115 °
